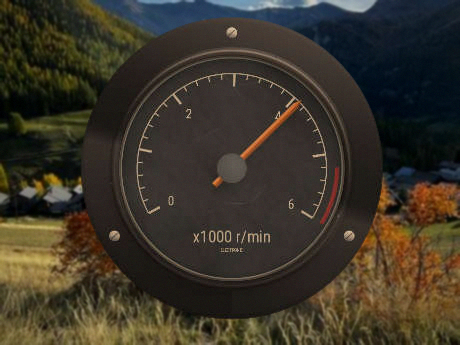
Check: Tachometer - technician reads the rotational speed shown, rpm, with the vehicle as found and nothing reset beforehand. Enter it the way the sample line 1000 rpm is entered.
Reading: 4100 rpm
